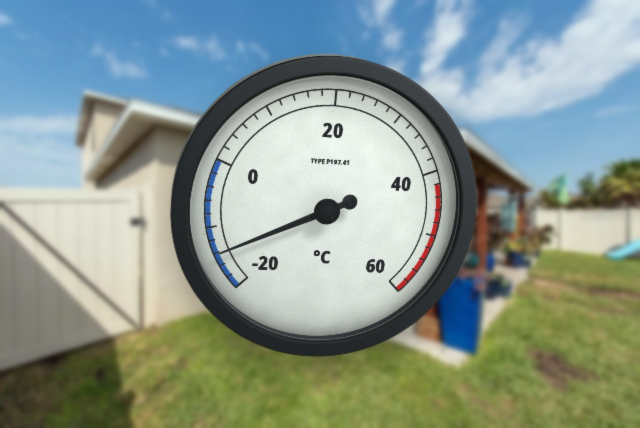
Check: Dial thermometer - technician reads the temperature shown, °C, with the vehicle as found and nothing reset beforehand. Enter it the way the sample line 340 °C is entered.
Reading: -14 °C
